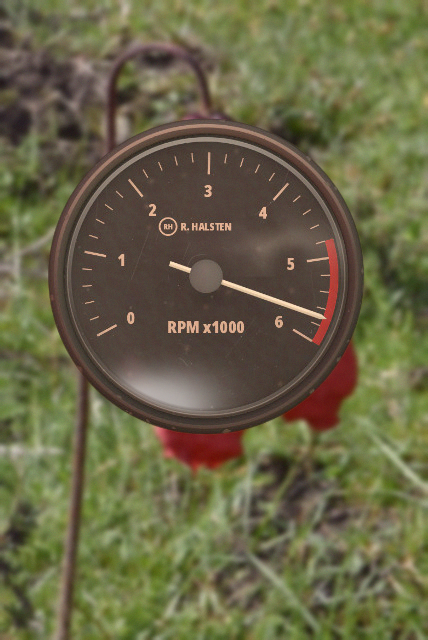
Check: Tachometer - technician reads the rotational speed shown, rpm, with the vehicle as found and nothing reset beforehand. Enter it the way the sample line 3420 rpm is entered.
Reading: 5700 rpm
